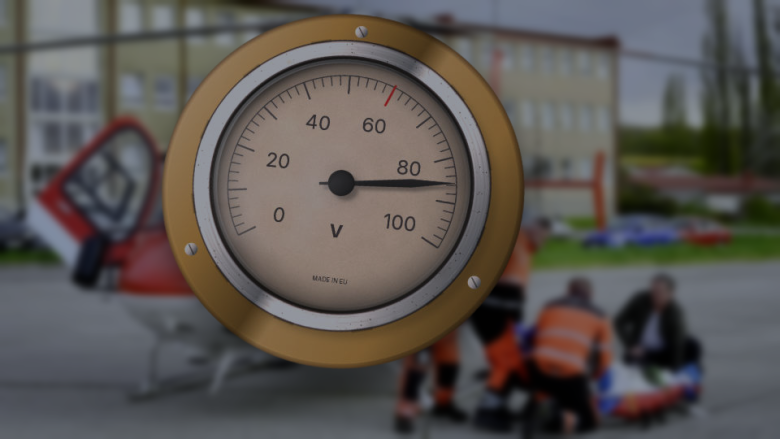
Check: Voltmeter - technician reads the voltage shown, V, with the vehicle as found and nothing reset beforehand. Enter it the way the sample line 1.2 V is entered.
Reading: 86 V
